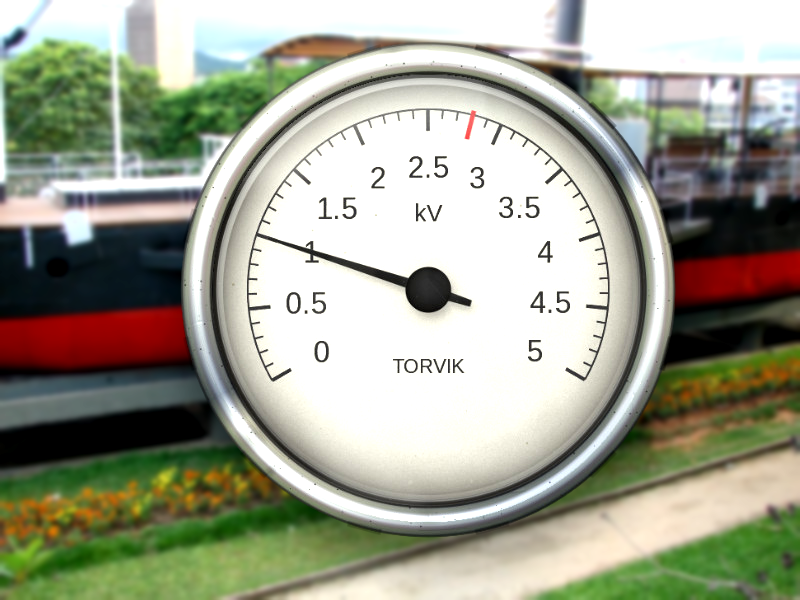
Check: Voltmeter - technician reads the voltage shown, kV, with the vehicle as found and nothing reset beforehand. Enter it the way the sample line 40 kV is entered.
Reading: 1 kV
